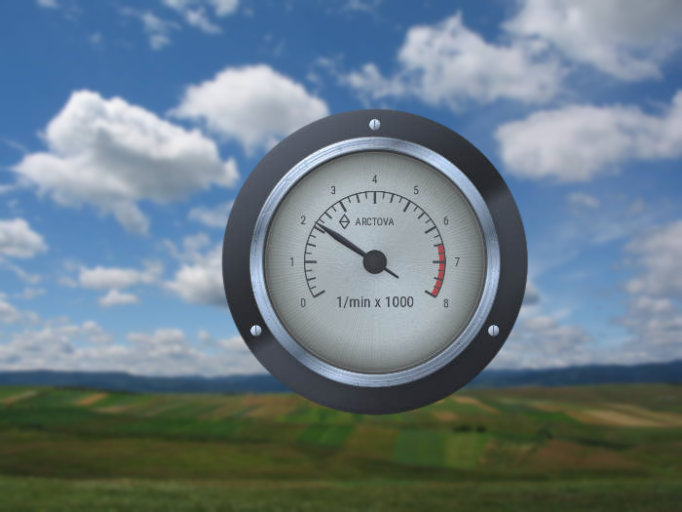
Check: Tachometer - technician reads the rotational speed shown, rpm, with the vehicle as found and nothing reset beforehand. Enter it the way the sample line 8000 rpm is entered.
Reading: 2125 rpm
